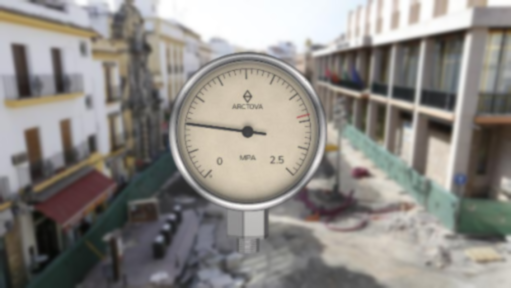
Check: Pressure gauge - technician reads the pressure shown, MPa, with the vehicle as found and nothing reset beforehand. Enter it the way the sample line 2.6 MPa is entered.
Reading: 0.5 MPa
